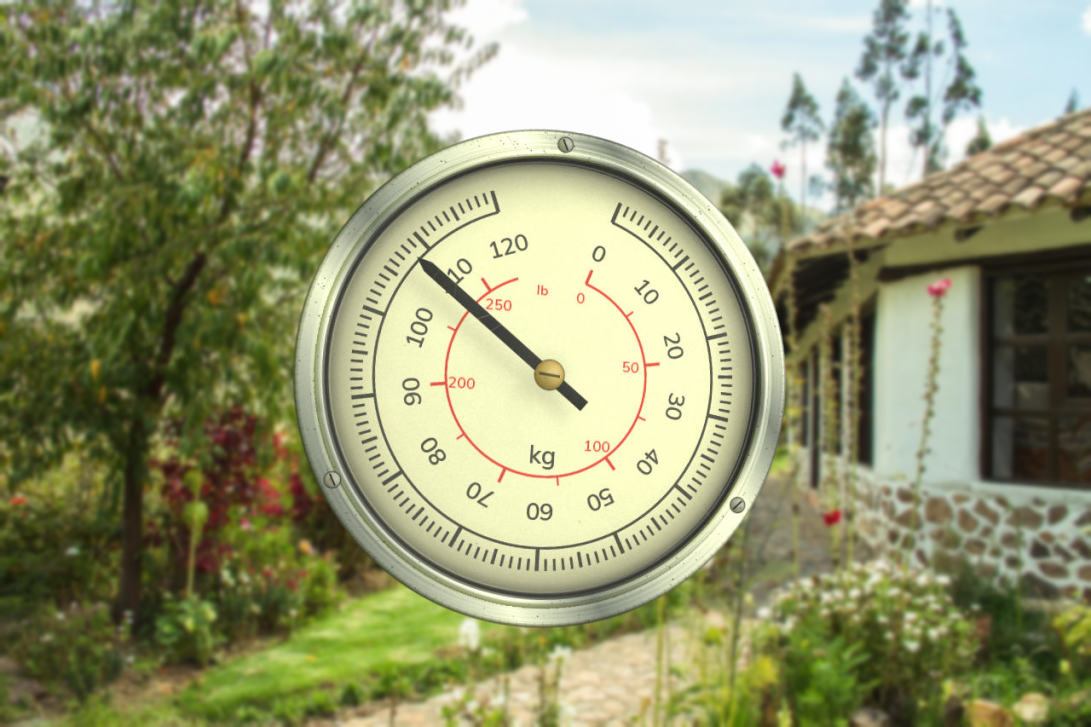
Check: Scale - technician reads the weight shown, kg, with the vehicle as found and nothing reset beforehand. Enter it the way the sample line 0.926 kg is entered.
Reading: 108 kg
